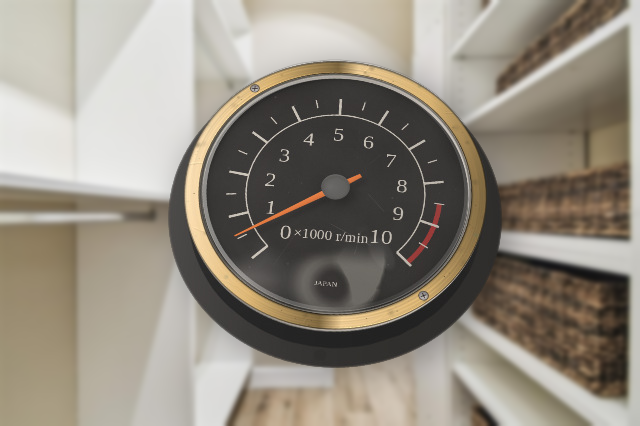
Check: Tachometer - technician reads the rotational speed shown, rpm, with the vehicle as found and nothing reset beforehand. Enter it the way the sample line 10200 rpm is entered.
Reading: 500 rpm
